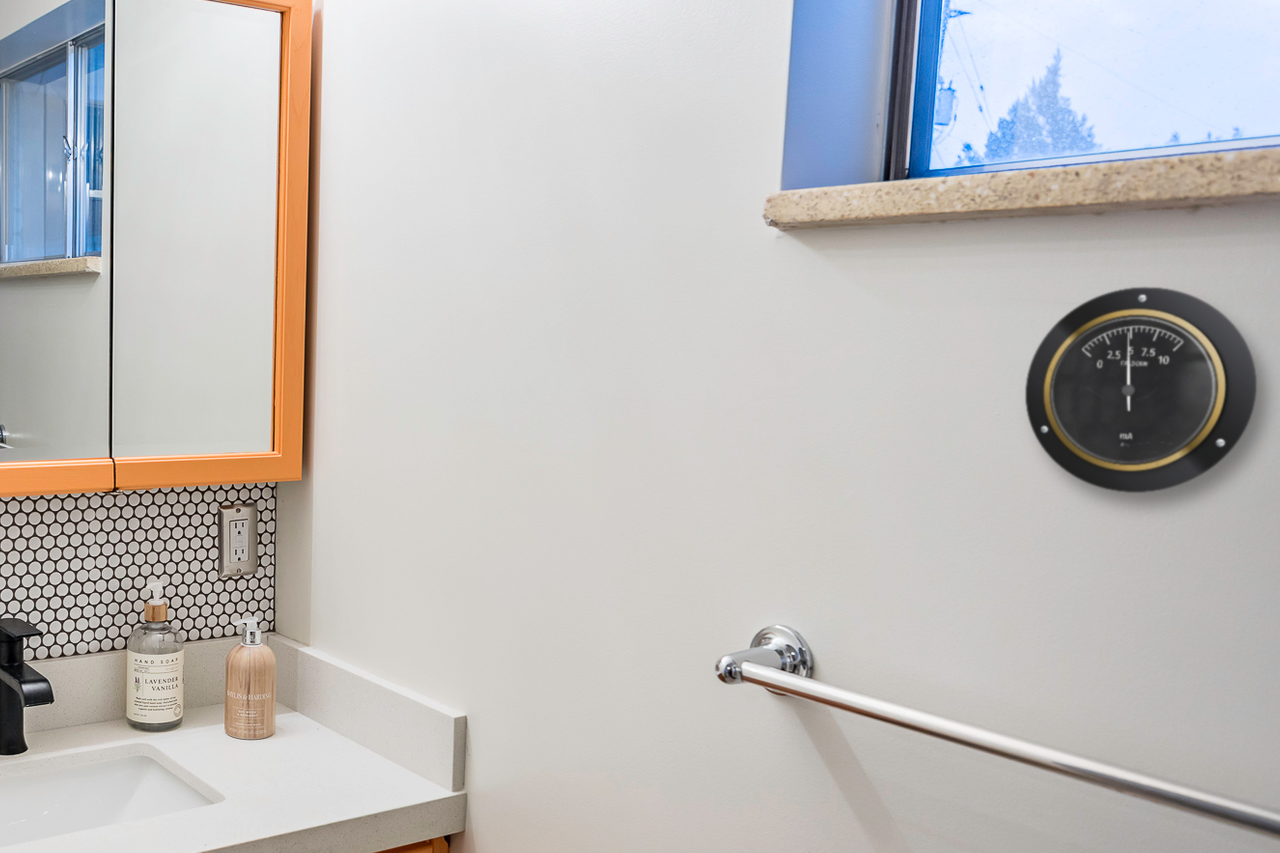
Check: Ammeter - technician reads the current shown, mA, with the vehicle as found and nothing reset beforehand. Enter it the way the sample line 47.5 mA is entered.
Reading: 5 mA
